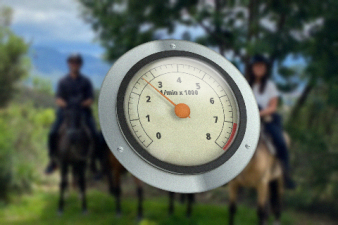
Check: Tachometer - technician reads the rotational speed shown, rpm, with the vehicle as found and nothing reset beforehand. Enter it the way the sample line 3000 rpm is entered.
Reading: 2600 rpm
